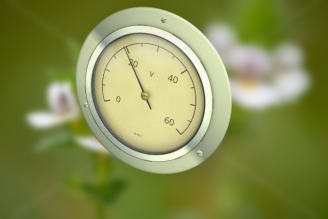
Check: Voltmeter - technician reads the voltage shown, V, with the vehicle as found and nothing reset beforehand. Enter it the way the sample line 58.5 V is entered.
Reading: 20 V
